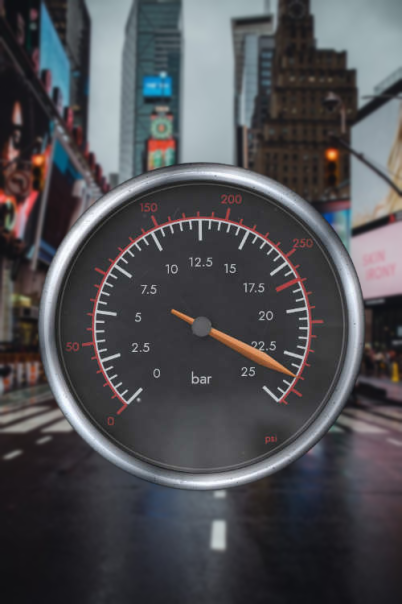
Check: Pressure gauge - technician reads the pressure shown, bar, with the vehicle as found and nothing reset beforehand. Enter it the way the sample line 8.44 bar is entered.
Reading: 23.5 bar
